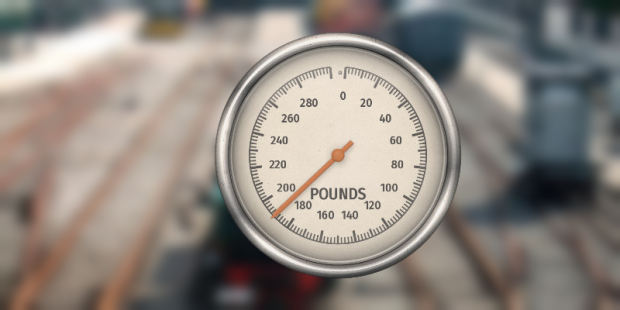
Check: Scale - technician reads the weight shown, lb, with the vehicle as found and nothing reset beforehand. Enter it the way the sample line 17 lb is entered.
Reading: 190 lb
